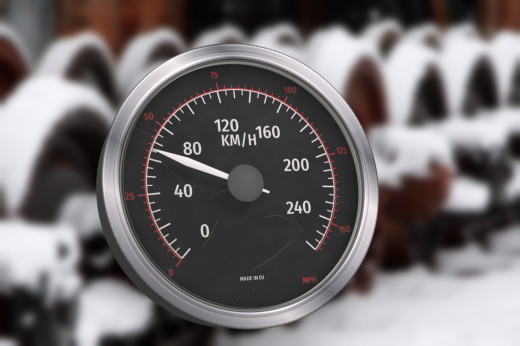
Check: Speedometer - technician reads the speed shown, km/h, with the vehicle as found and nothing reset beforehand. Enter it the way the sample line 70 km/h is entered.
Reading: 65 km/h
